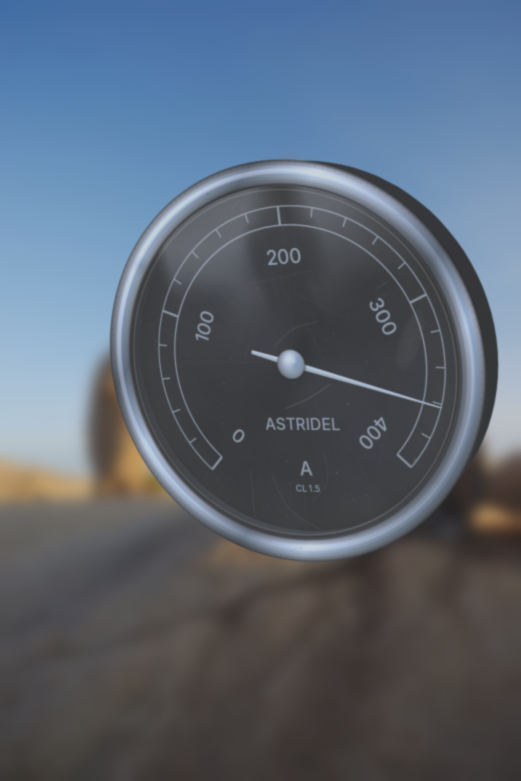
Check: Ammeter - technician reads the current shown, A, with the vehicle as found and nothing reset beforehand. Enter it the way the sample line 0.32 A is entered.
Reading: 360 A
